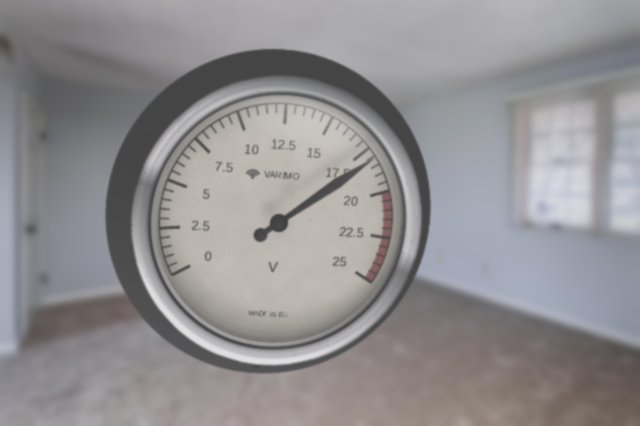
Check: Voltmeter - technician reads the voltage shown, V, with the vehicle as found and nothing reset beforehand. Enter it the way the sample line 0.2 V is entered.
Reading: 18 V
